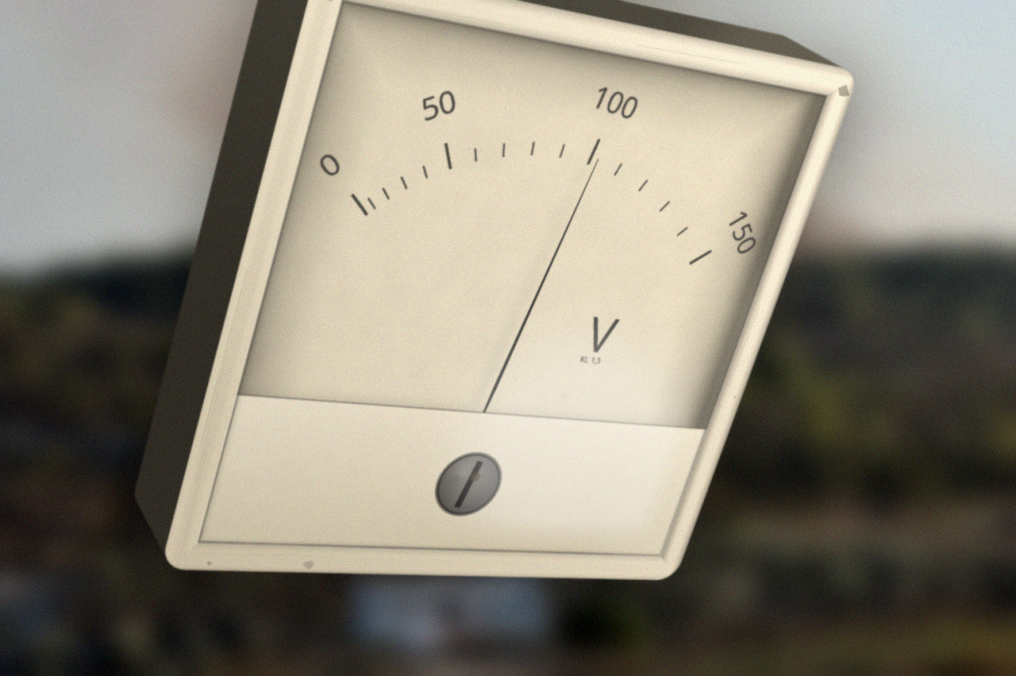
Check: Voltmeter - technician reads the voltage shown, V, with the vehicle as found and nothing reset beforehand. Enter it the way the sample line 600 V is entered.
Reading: 100 V
